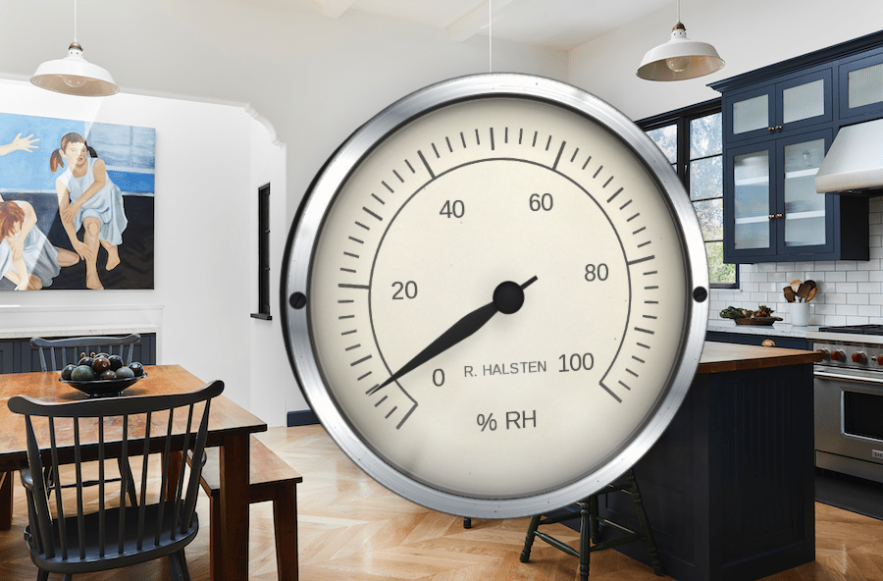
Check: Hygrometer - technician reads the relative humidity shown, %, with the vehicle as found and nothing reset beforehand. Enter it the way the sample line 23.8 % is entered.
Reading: 6 %
